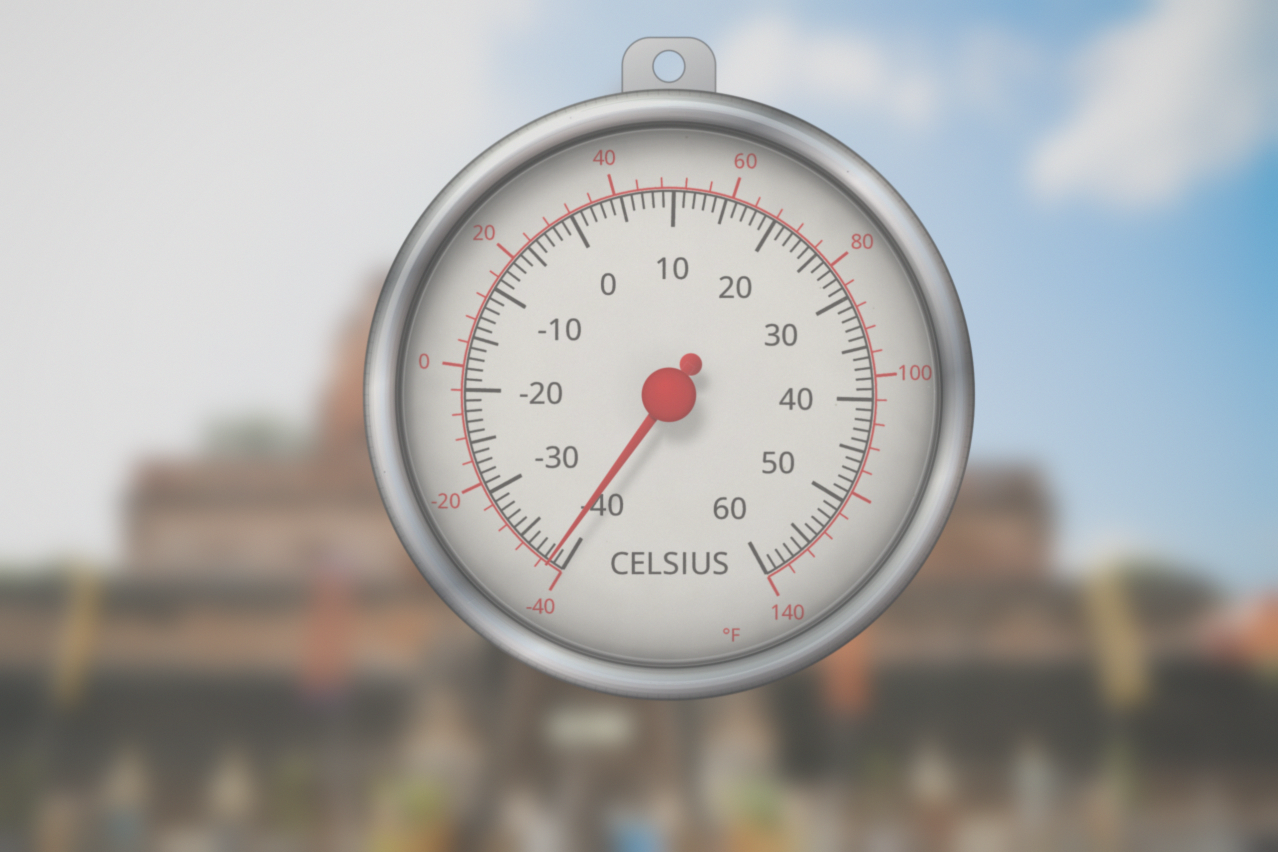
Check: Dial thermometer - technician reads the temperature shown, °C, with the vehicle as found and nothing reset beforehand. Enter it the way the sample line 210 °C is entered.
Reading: -38.5 °C
